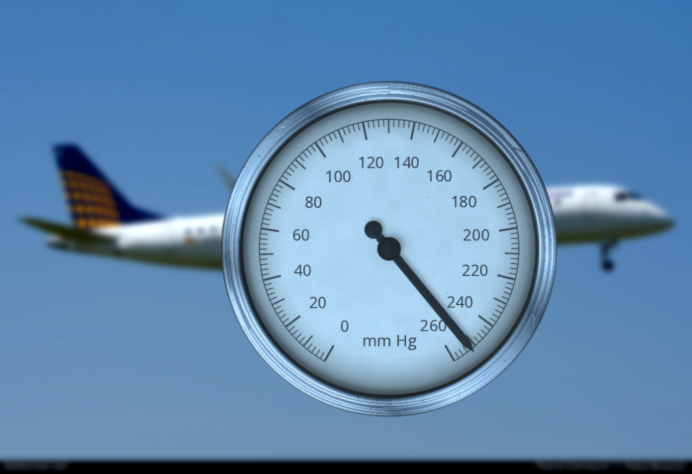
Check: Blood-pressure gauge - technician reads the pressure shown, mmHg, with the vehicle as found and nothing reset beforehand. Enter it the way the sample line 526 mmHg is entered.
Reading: 252 mmHg
